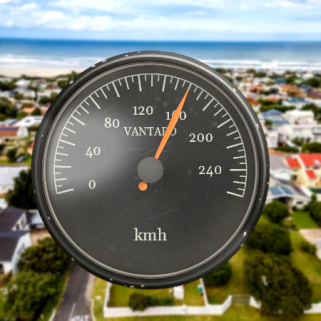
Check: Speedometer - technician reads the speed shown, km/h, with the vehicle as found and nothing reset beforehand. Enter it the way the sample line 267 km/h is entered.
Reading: 160 km/h
